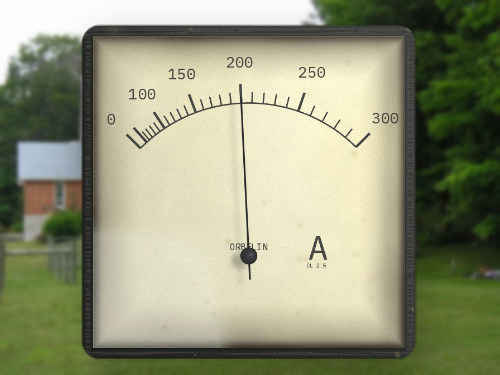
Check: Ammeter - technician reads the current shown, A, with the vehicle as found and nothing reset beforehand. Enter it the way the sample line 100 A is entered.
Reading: 200 A
